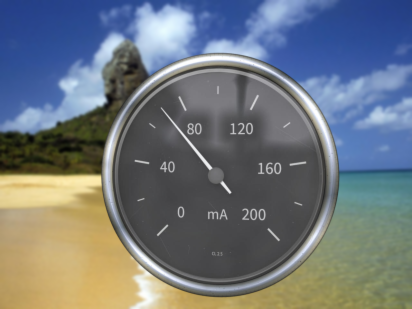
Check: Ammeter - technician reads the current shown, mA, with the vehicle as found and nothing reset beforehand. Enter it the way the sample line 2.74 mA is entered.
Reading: 70 mA
